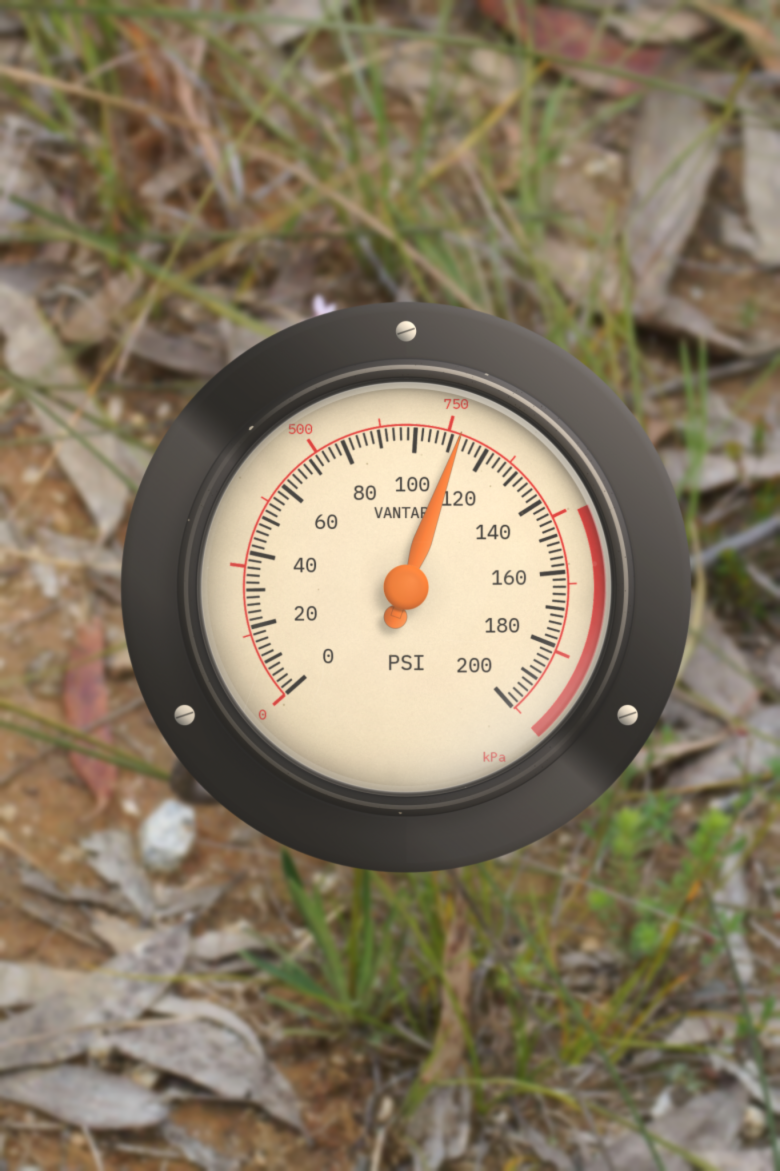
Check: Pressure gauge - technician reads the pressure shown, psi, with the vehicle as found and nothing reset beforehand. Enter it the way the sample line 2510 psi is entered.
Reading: 112 psi
